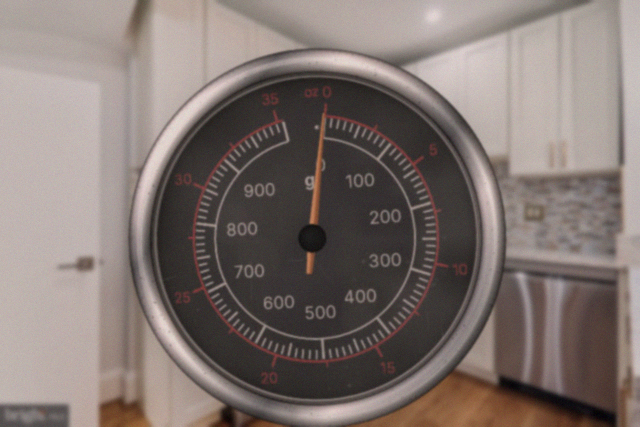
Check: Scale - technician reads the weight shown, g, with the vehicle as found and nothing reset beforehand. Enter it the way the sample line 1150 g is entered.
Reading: 0 g
